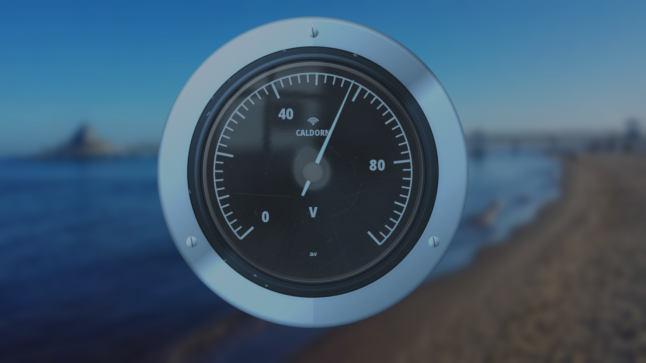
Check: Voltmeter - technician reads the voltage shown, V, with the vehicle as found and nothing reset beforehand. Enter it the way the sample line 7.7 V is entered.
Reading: 58 V
